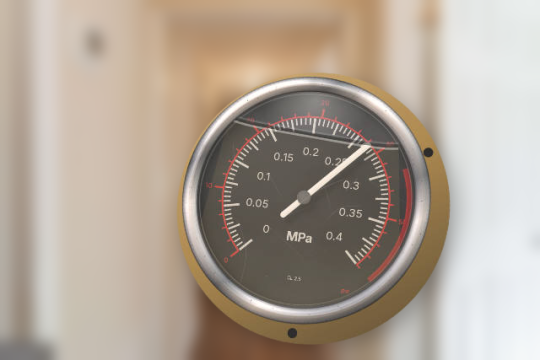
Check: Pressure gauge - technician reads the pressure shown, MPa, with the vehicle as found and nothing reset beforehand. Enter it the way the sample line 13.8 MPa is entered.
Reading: 0.265 MPa
